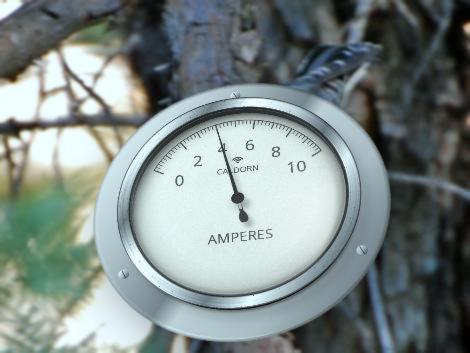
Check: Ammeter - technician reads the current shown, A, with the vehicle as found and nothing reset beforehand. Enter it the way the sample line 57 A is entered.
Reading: 4 A
